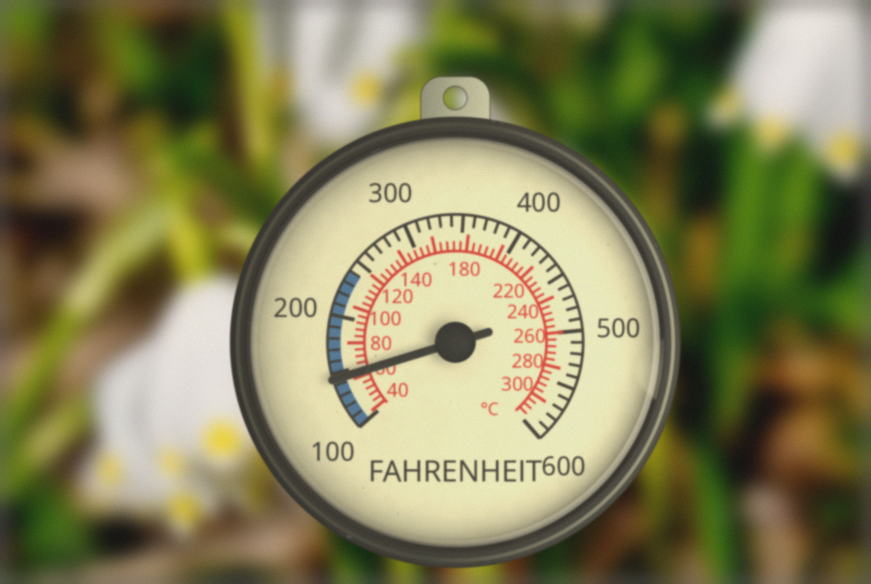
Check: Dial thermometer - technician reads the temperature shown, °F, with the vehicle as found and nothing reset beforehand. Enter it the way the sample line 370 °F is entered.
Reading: 145 °F
